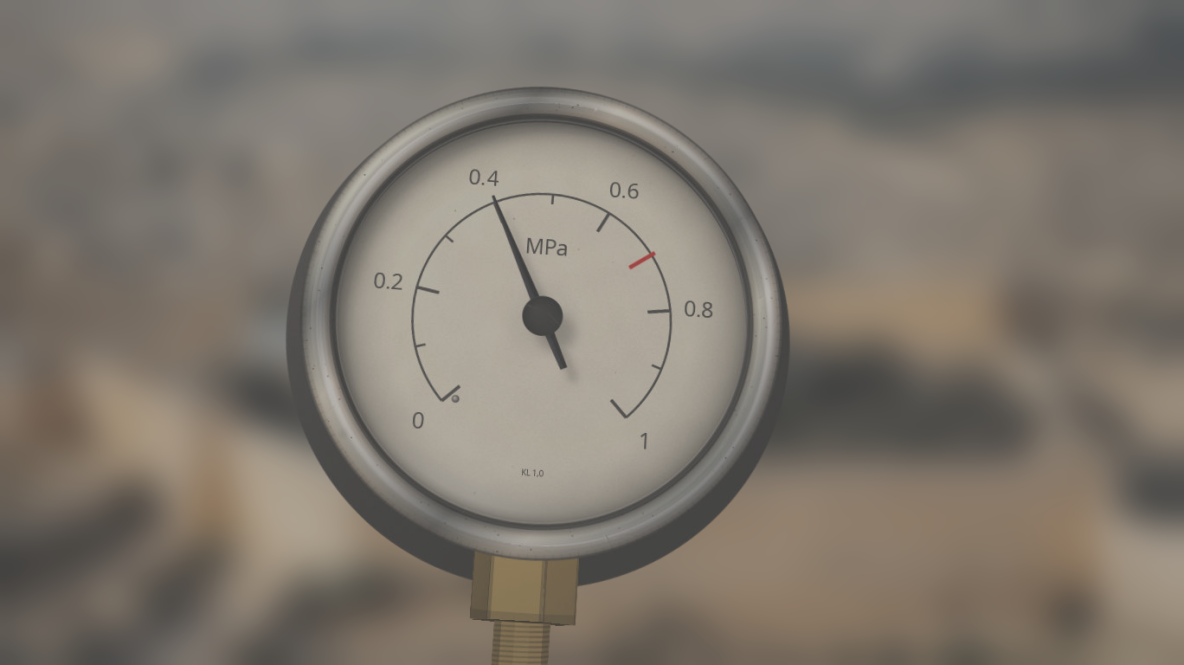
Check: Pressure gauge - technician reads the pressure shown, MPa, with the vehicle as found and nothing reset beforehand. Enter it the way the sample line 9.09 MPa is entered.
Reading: 0.4 MPa
